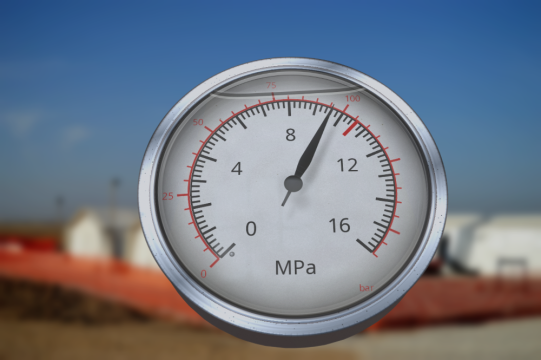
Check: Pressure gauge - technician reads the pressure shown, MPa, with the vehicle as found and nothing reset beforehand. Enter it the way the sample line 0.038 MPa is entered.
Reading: 9.6 MPa
